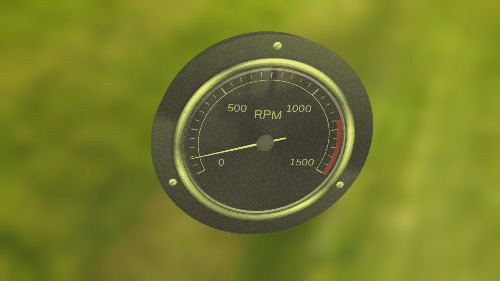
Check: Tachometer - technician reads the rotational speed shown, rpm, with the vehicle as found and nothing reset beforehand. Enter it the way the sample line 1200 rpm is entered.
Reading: 100 rpm
